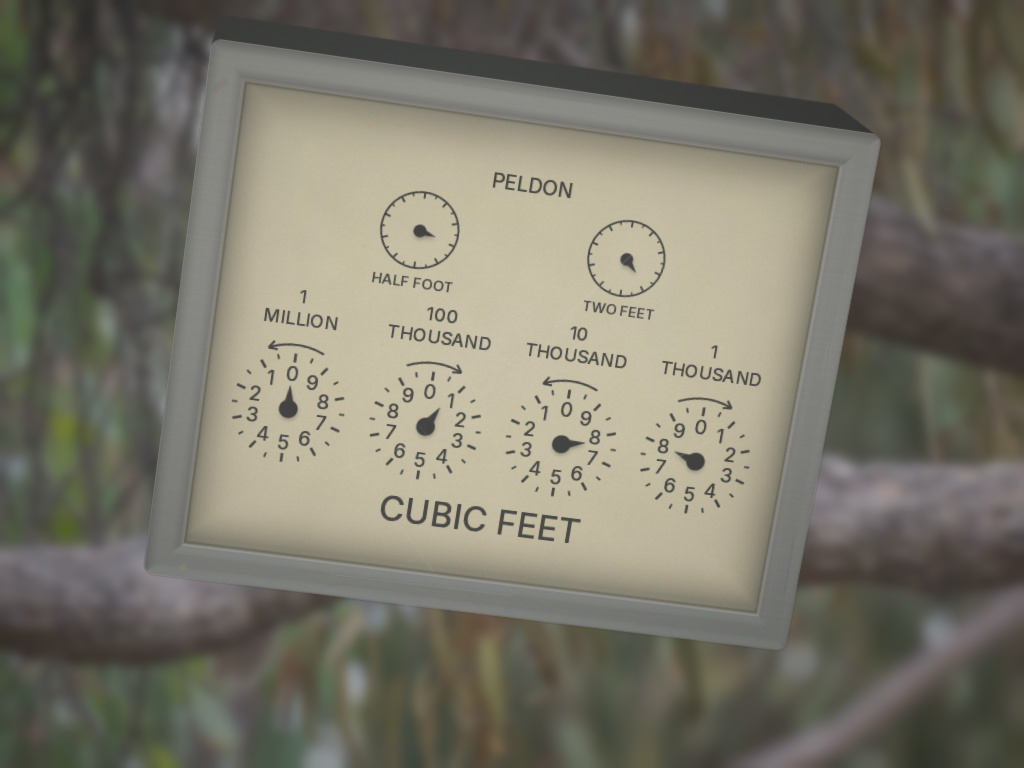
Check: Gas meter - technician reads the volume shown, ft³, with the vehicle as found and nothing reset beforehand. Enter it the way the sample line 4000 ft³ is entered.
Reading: 7800 ft³
